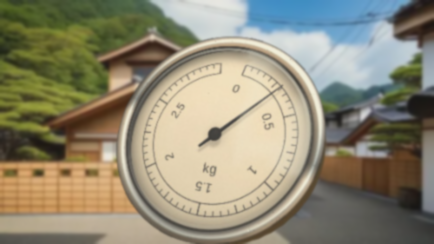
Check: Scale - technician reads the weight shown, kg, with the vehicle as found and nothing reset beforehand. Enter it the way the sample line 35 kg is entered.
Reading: 0.3 kg
